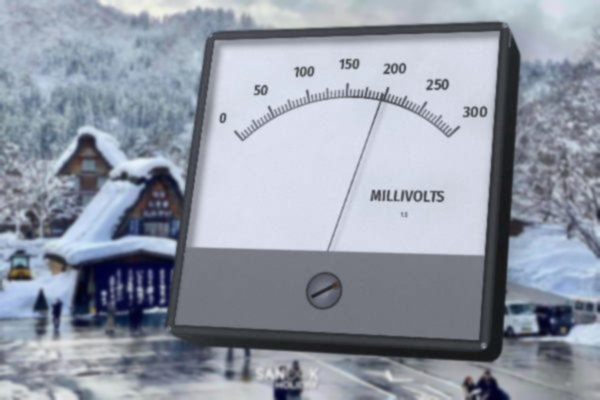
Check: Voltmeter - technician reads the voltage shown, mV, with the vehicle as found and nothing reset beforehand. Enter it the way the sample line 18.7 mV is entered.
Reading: 200 mV
